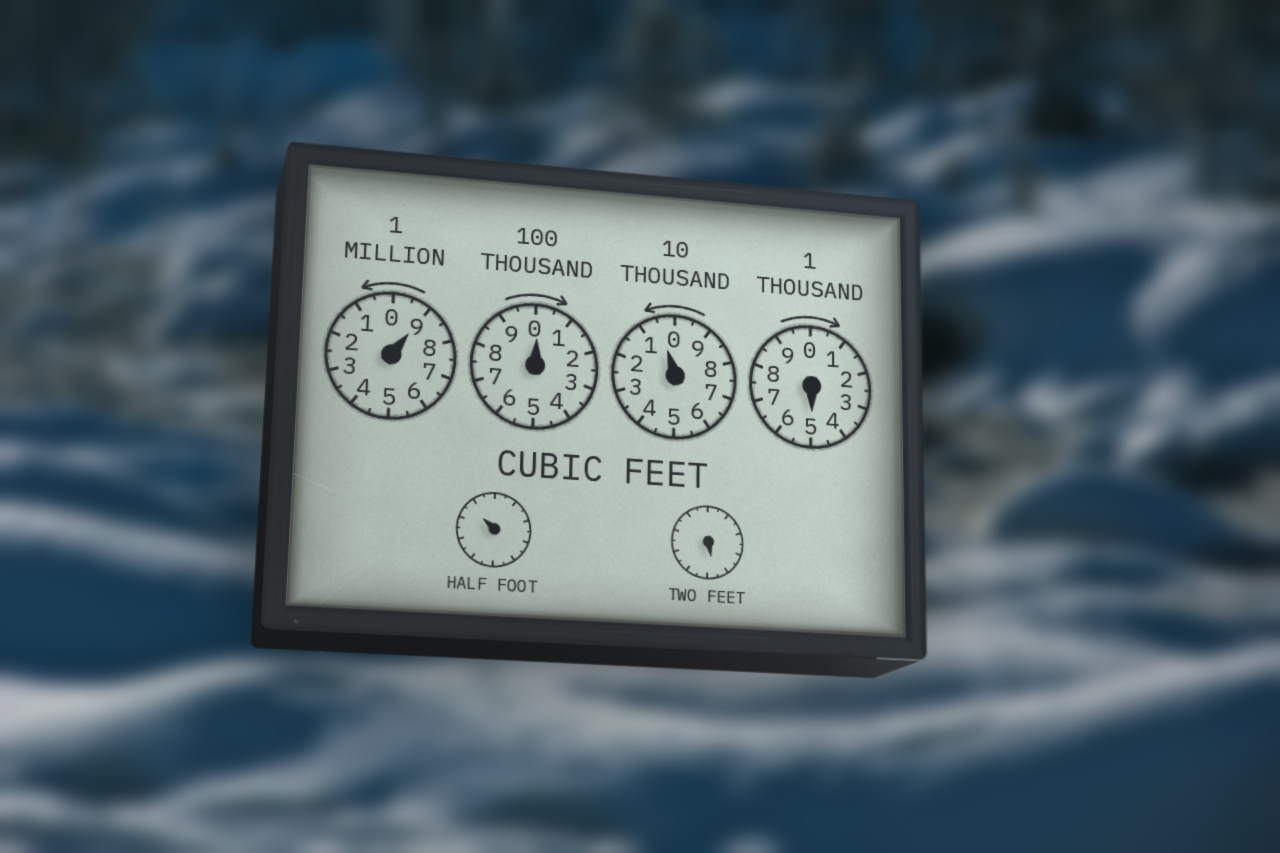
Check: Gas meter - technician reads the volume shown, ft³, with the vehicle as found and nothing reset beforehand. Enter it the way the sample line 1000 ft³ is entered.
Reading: 900500 ft³
